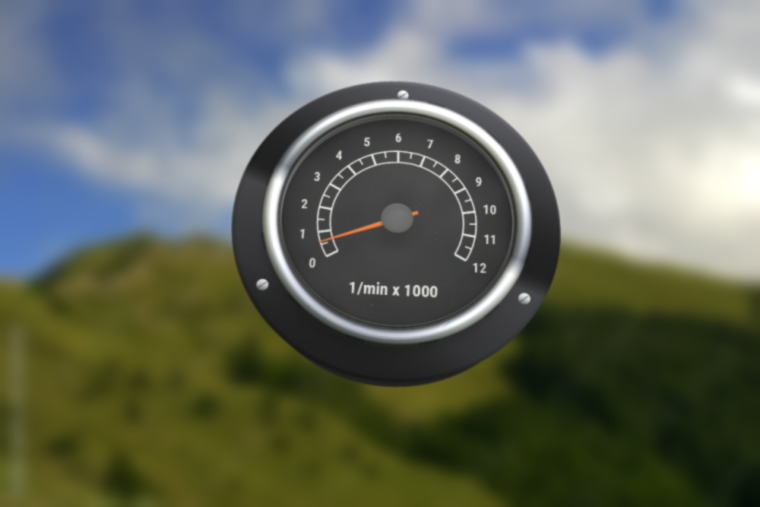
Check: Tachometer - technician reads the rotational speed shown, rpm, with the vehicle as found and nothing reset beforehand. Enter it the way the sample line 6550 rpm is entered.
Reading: 500 rpm
